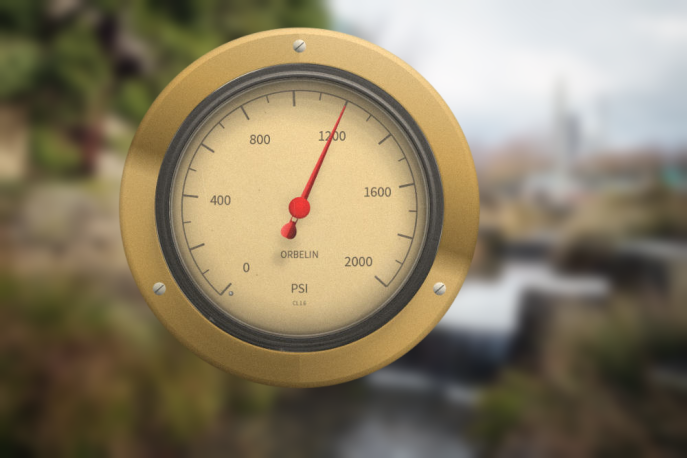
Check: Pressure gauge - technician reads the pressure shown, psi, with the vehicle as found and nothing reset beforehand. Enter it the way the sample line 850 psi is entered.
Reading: 1200 psi
